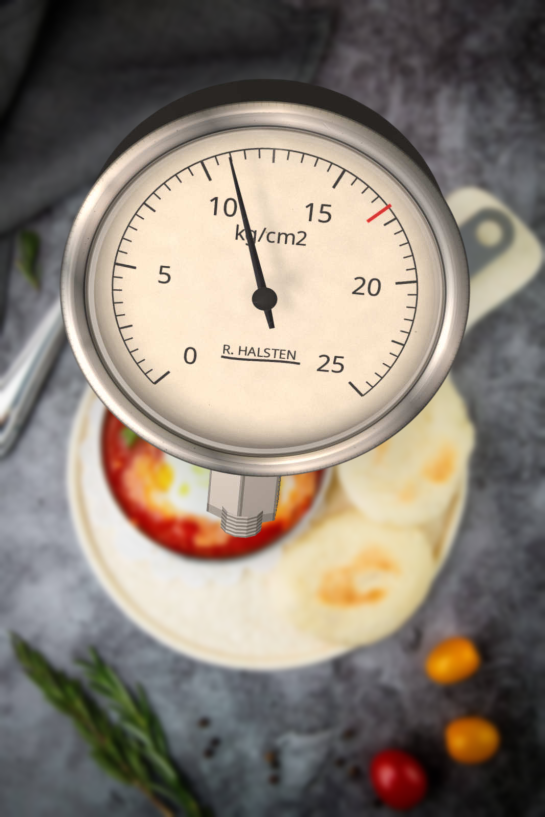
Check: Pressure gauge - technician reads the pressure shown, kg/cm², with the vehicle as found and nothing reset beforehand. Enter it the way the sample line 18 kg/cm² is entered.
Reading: 11 kg/cm²
